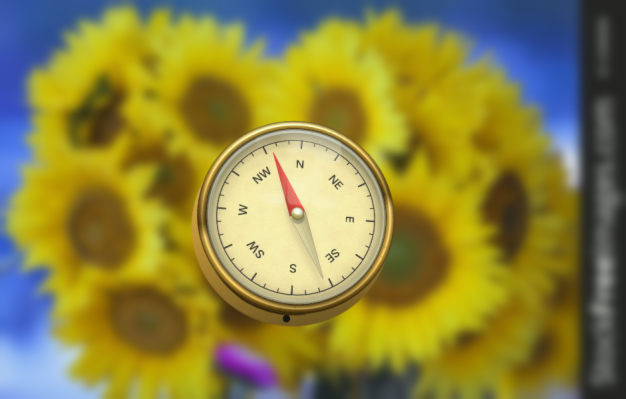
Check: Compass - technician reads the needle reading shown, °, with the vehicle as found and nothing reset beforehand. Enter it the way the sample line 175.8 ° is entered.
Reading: 335 °
